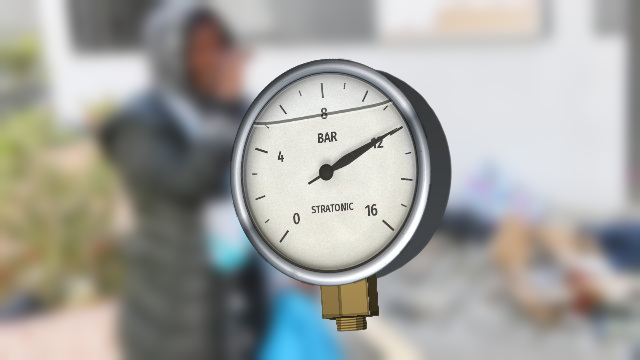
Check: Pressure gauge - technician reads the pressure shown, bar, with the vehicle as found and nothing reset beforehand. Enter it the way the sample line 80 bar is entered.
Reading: 12 bar
